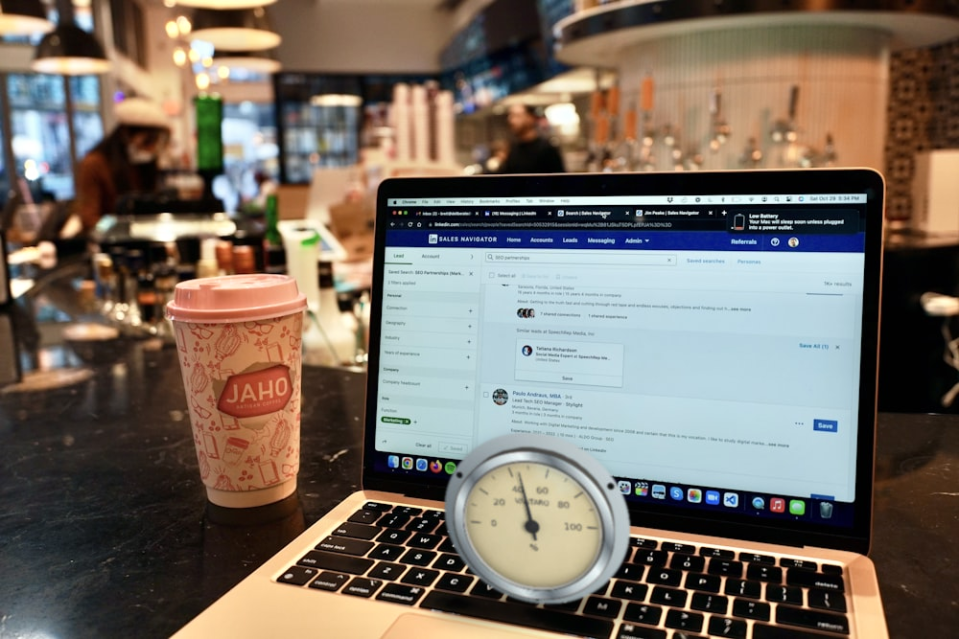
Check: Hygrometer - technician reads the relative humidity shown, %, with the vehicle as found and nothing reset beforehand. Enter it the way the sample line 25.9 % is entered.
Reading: 45 %
